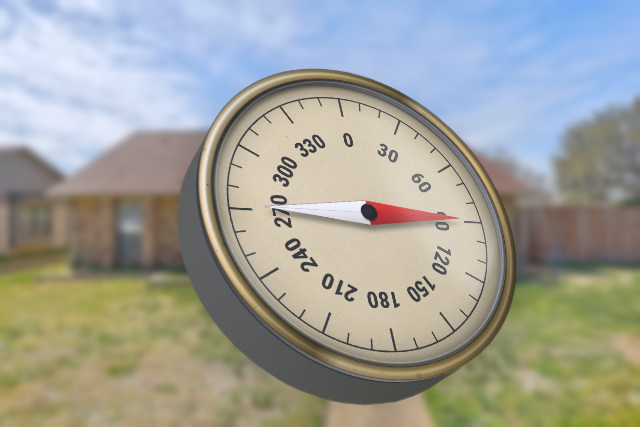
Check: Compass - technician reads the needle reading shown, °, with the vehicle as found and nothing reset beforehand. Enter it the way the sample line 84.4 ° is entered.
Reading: 90 °
